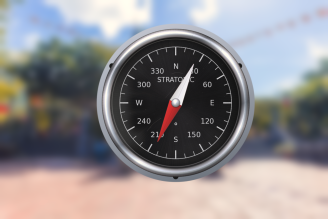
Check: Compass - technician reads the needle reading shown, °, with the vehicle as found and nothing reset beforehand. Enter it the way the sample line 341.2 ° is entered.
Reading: 205 °
